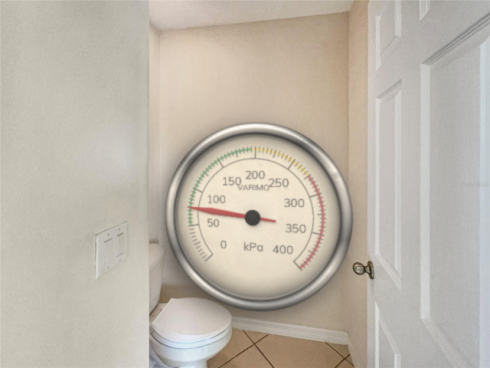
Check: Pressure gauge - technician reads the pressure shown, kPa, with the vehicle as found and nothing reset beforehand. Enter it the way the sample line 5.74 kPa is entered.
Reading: 75 kPa
